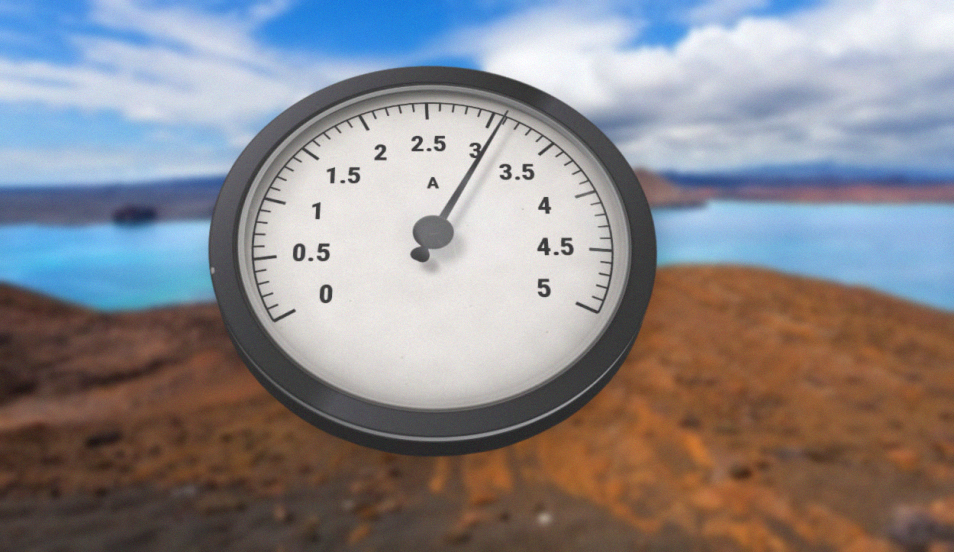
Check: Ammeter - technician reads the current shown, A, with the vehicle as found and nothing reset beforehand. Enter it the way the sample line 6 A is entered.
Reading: 3.1 A
